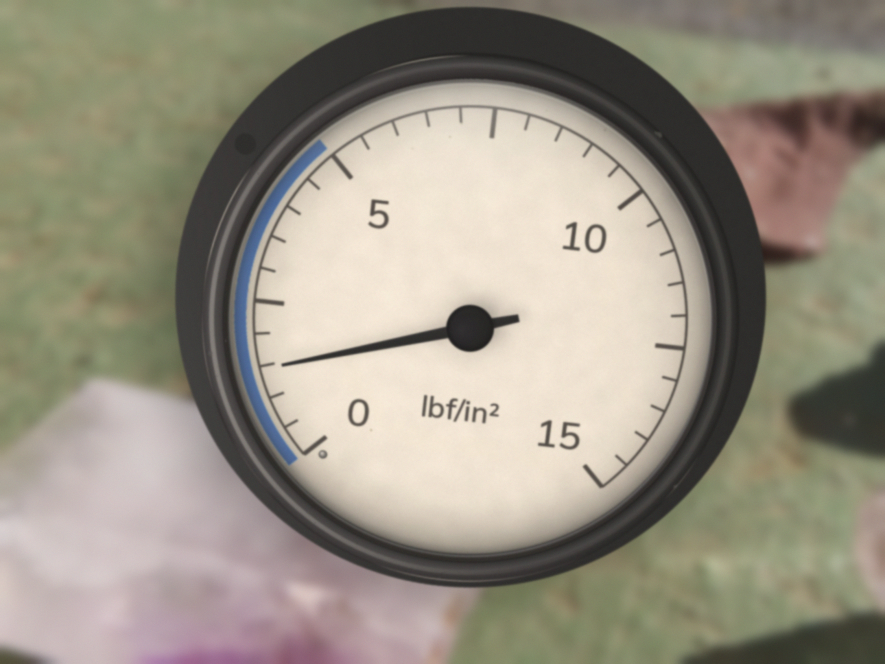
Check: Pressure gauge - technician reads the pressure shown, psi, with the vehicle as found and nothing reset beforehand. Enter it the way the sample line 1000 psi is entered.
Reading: 1.5 psi
